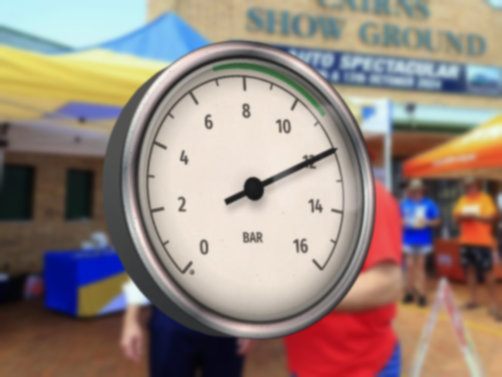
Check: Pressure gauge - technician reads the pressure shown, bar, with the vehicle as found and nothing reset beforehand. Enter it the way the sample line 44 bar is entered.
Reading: 12 bar
